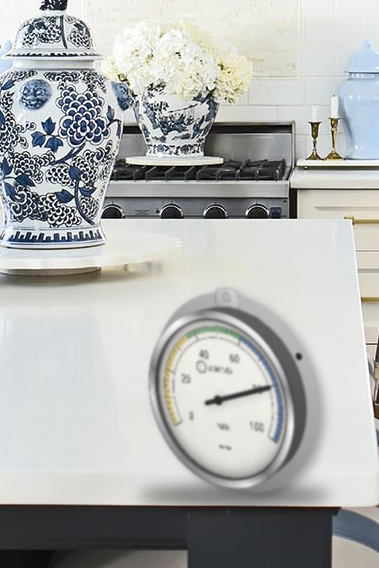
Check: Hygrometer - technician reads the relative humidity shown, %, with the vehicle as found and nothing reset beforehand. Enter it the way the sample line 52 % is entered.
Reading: 80 %
